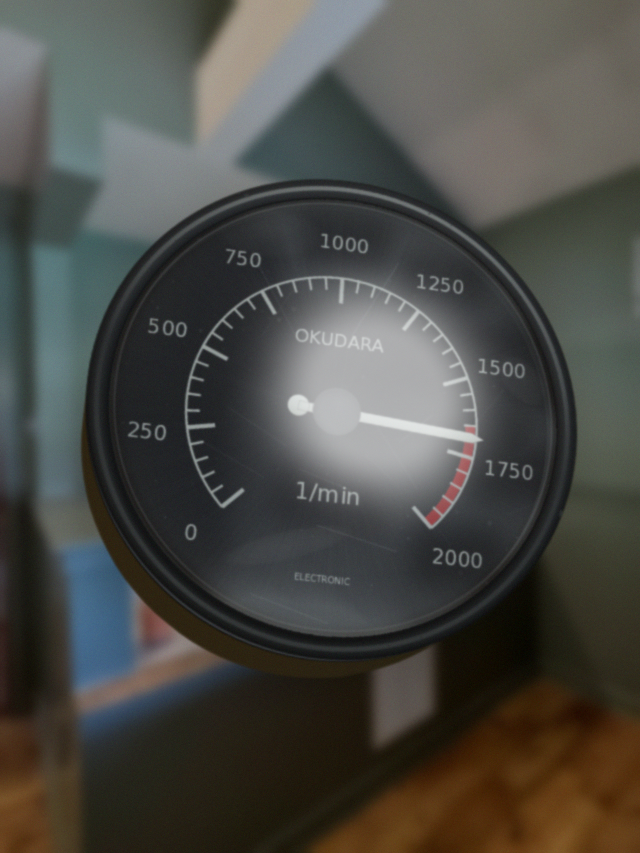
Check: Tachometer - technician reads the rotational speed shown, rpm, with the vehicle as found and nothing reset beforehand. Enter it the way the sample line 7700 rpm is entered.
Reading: 1700 rpm
